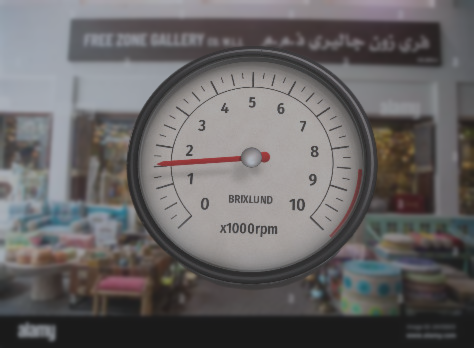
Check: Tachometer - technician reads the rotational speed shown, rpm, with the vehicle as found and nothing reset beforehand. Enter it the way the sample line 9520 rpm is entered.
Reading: 1500 rpm
